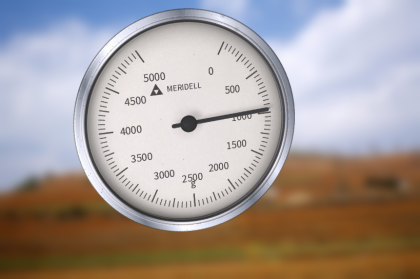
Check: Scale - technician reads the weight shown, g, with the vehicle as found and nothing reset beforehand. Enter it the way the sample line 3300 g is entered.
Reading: 950 g
